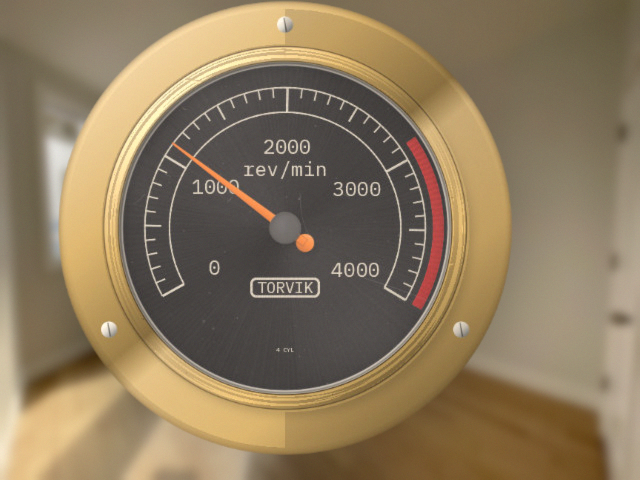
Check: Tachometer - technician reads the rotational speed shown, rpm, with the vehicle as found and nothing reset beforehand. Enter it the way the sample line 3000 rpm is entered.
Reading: 1100 rpm
